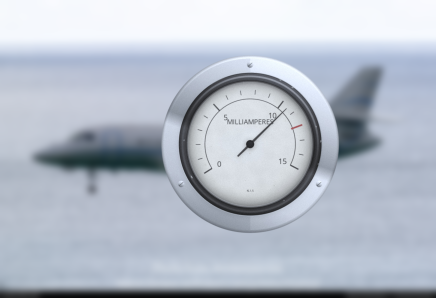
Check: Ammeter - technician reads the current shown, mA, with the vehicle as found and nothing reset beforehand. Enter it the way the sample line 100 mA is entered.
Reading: 10.5 mA
